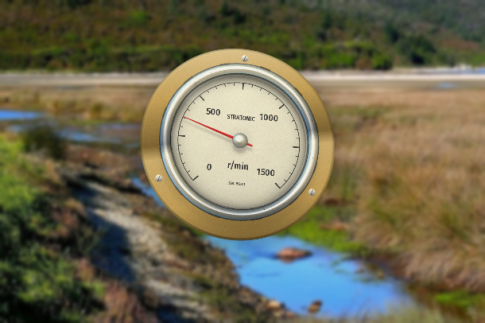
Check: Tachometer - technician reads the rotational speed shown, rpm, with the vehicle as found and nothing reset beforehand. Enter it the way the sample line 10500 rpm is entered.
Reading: 350 rpm
